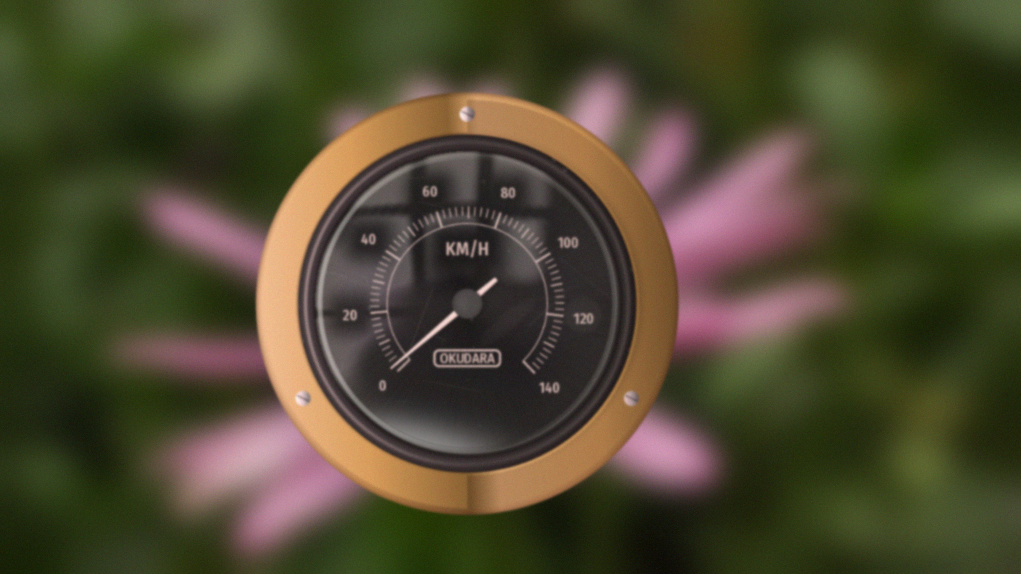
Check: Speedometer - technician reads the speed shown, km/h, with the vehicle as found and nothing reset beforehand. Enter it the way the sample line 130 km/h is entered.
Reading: 2 km/h
